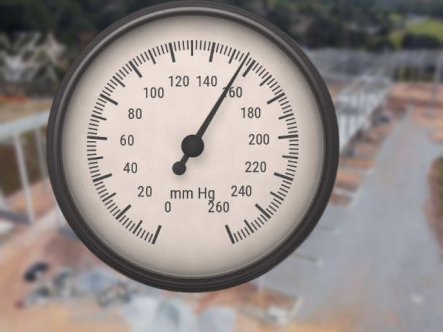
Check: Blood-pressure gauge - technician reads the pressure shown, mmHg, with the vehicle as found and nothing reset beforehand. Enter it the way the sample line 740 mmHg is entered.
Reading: 156 mmHg
